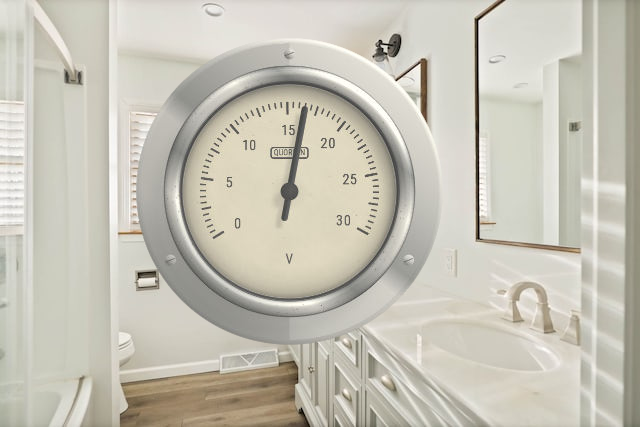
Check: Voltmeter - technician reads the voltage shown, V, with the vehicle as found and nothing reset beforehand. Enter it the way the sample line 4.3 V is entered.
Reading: 16.5 V
